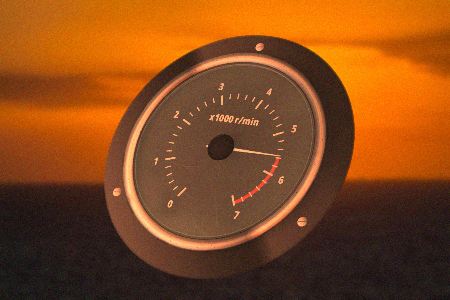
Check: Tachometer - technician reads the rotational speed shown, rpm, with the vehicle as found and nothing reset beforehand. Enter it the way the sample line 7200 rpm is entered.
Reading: 5600 rpm
